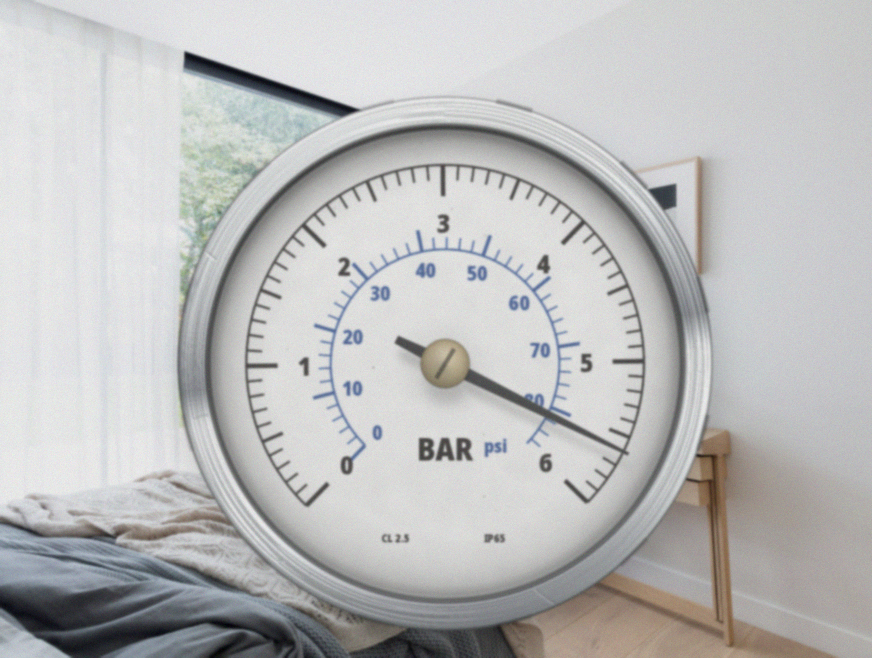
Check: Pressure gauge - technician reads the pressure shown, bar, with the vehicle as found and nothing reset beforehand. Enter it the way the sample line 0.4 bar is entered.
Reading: 5.6 bar
